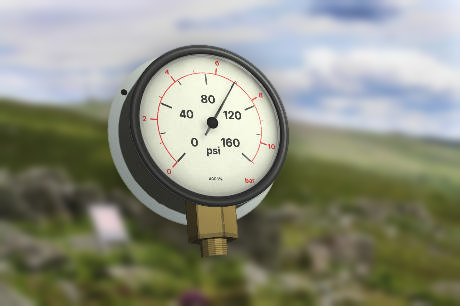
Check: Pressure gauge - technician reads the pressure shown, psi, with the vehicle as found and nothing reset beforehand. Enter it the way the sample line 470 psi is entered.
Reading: 100 psi
